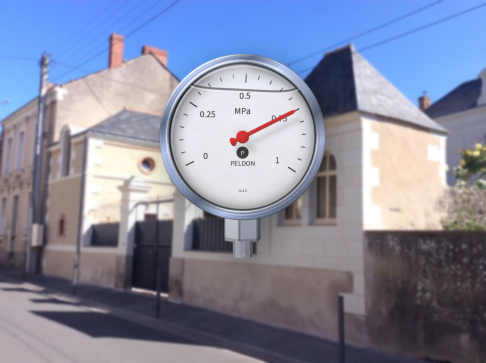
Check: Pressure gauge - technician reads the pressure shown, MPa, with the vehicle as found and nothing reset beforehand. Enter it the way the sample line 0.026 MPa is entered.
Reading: 0.75 MPa
